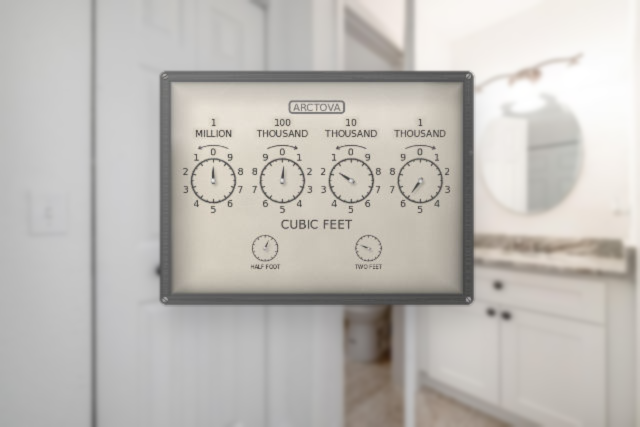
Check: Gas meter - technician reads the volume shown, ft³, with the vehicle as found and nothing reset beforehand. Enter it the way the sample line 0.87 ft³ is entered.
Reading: 1600 ft³
